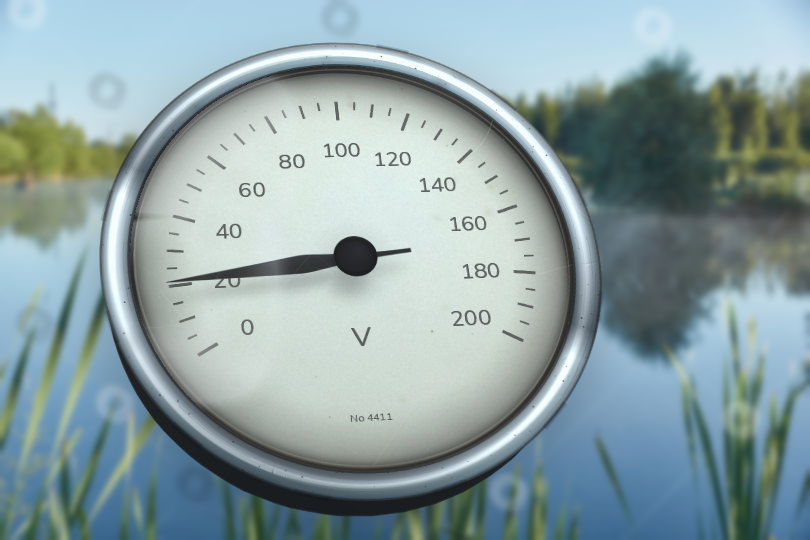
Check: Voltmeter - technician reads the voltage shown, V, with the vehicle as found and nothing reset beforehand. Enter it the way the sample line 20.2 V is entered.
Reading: 20 V
